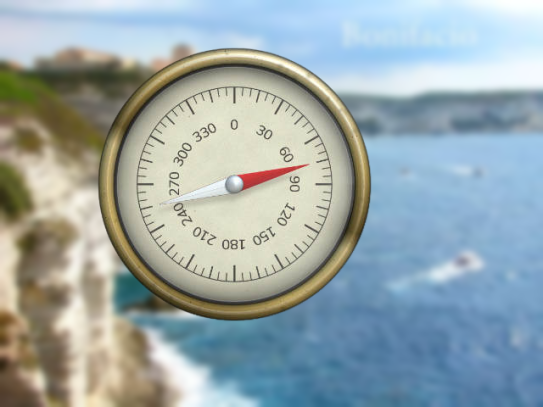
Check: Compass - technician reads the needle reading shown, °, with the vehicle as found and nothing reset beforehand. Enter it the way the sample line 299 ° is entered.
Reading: 75 °
